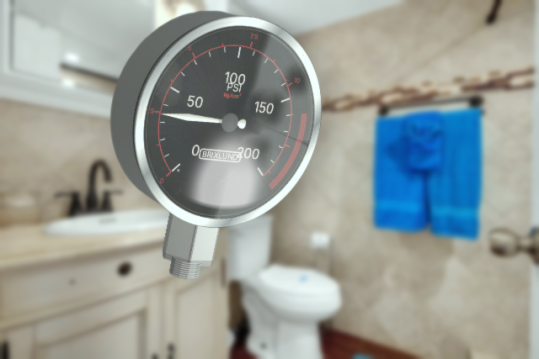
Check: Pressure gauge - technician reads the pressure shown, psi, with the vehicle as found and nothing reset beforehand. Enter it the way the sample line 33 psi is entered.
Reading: 35 psi
